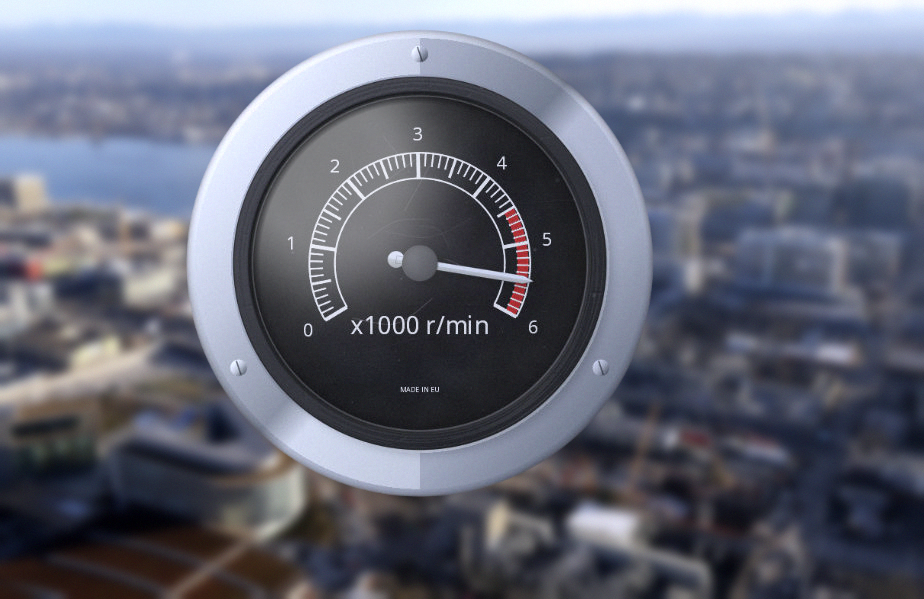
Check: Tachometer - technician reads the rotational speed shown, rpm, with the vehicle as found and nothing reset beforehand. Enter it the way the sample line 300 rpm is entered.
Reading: 5500 rpm
